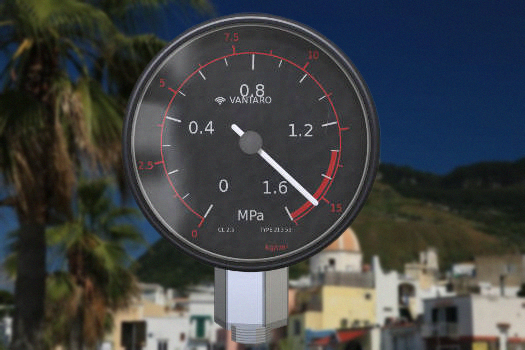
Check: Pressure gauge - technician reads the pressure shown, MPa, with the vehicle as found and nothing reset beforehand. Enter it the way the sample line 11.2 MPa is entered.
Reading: 1.5 MPa
